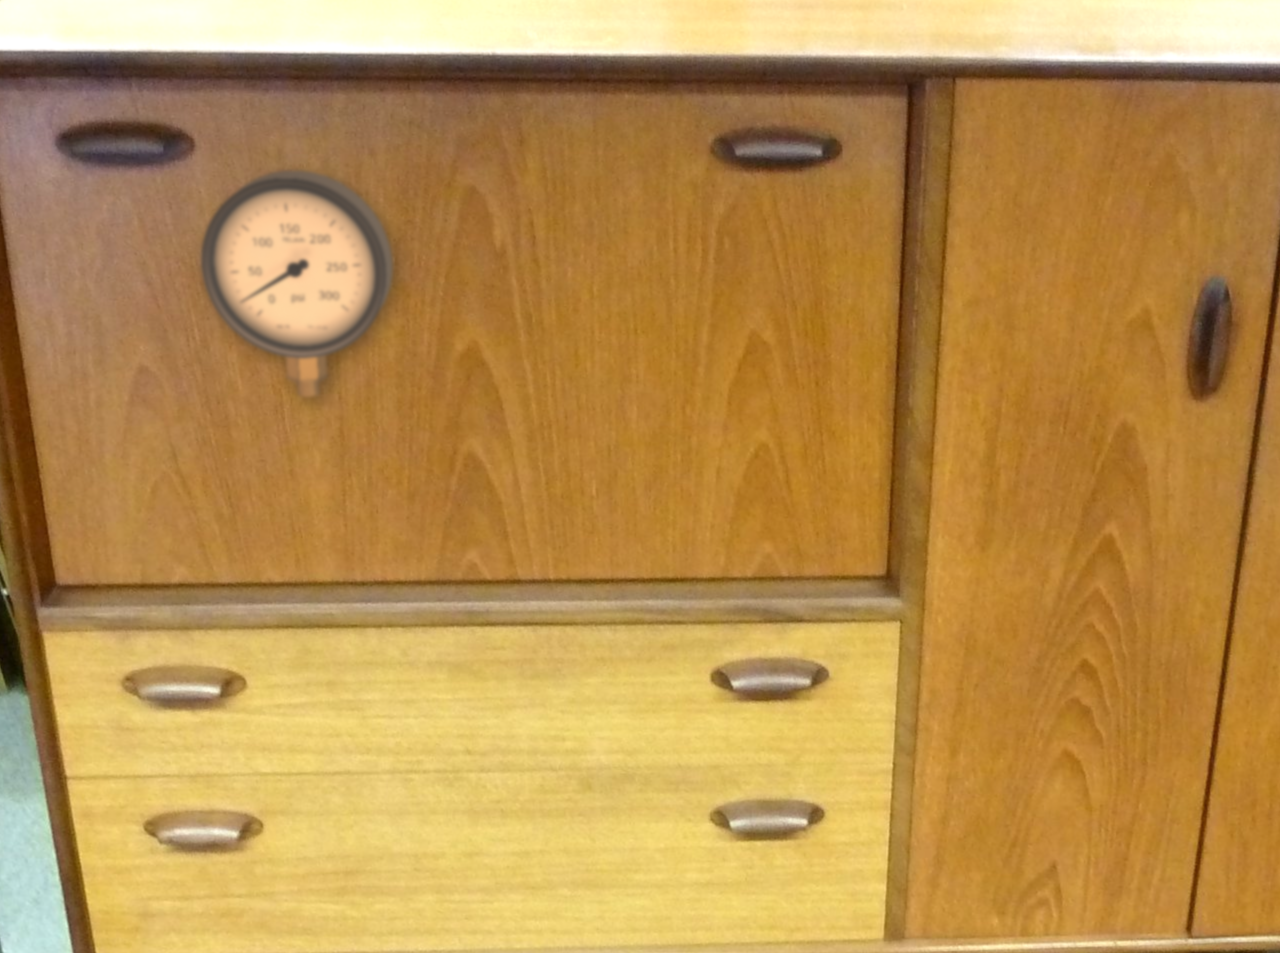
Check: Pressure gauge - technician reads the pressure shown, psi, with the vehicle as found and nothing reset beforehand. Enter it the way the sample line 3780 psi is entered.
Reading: 20 psi
